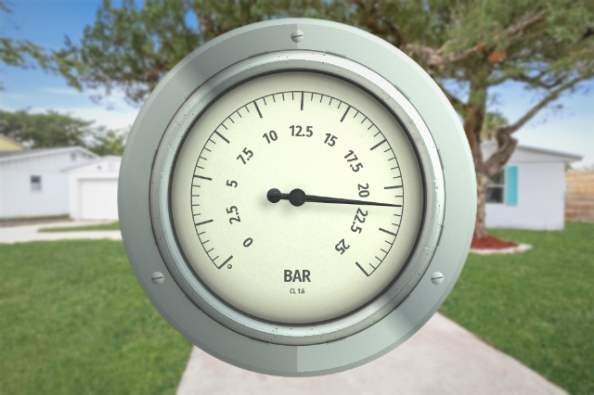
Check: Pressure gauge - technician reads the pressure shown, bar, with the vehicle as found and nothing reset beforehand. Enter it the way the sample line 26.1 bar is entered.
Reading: 21 bar
